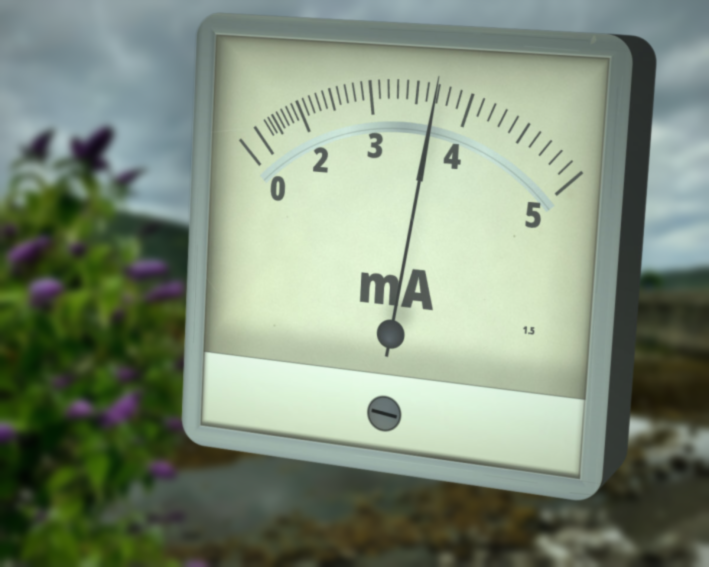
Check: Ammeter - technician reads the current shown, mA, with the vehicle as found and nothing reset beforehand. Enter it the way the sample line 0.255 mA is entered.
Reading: 3.7 mA
